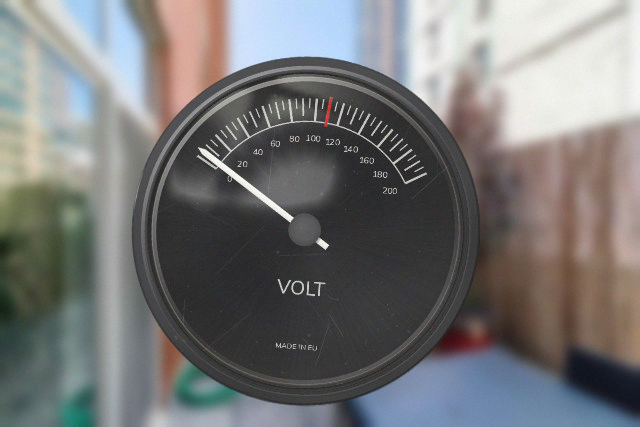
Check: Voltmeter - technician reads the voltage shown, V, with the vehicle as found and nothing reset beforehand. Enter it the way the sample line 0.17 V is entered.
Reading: 5 V
